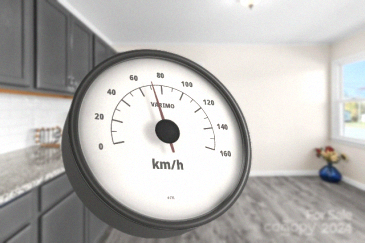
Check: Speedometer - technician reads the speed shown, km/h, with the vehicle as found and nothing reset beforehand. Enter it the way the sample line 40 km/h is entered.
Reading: 70 km/h
